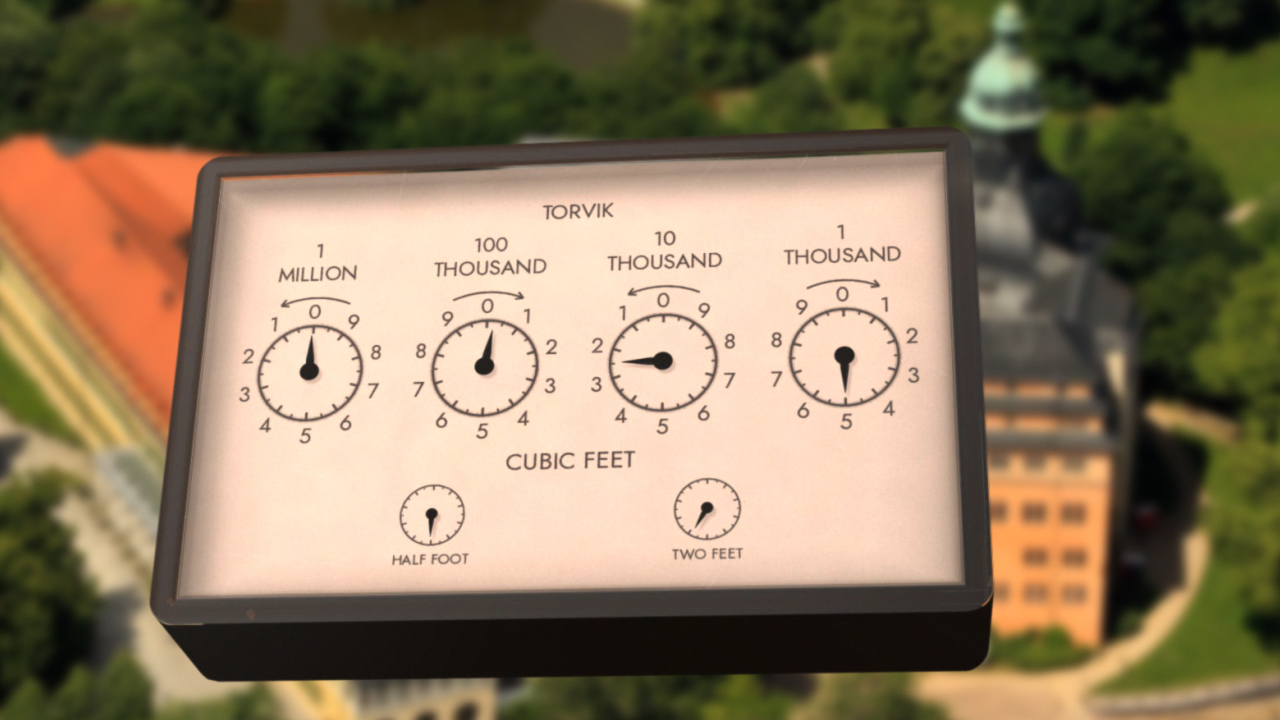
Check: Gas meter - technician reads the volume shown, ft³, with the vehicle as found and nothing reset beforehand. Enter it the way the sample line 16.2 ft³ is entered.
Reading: 2500 ft³
